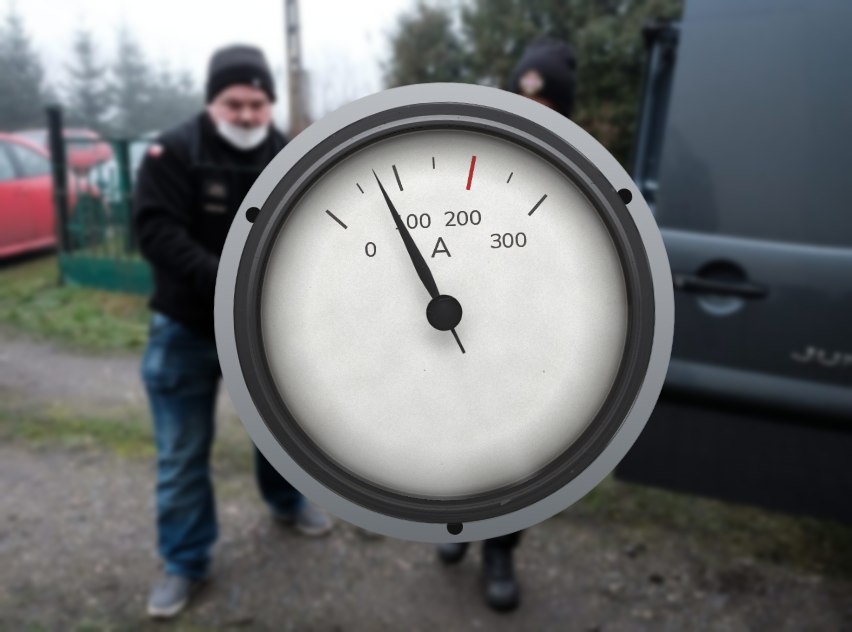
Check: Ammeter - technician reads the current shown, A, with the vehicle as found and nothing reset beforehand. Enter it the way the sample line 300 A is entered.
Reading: 75 A
